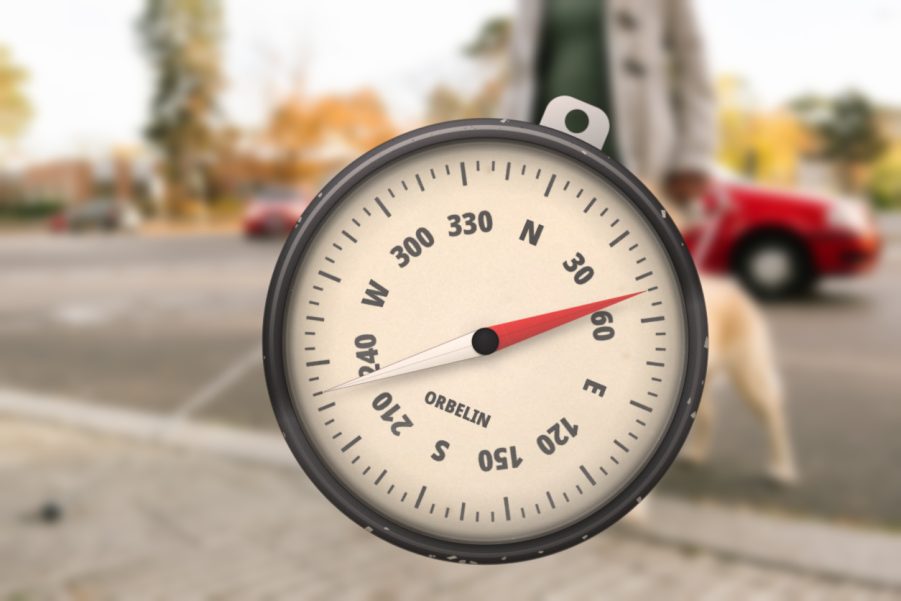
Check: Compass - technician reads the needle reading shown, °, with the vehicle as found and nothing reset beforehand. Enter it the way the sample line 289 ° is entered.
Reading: 50 °
